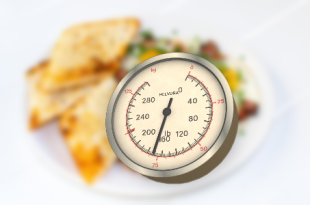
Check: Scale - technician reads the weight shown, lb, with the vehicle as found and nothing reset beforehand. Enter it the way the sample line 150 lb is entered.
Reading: 170 lb
